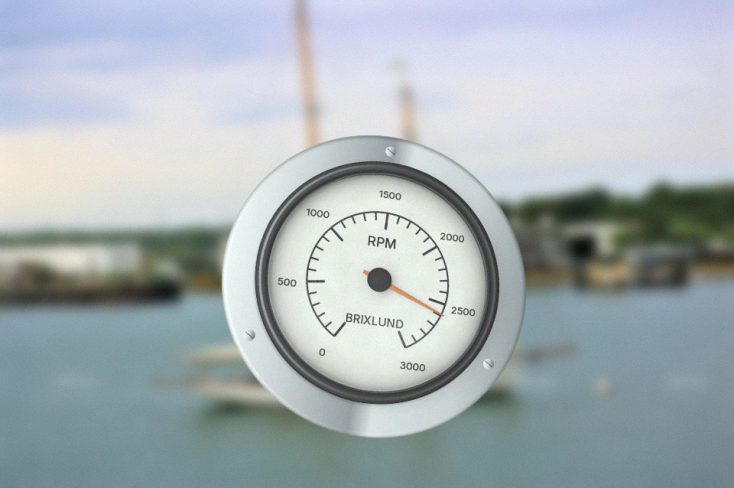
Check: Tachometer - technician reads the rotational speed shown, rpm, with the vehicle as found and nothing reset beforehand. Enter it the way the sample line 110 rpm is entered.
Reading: 2600 rpm
